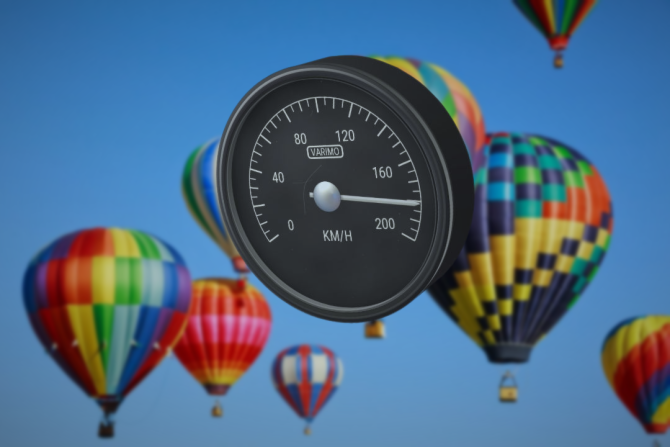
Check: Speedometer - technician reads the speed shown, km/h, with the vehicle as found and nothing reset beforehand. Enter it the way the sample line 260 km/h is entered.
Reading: 180 km/h
